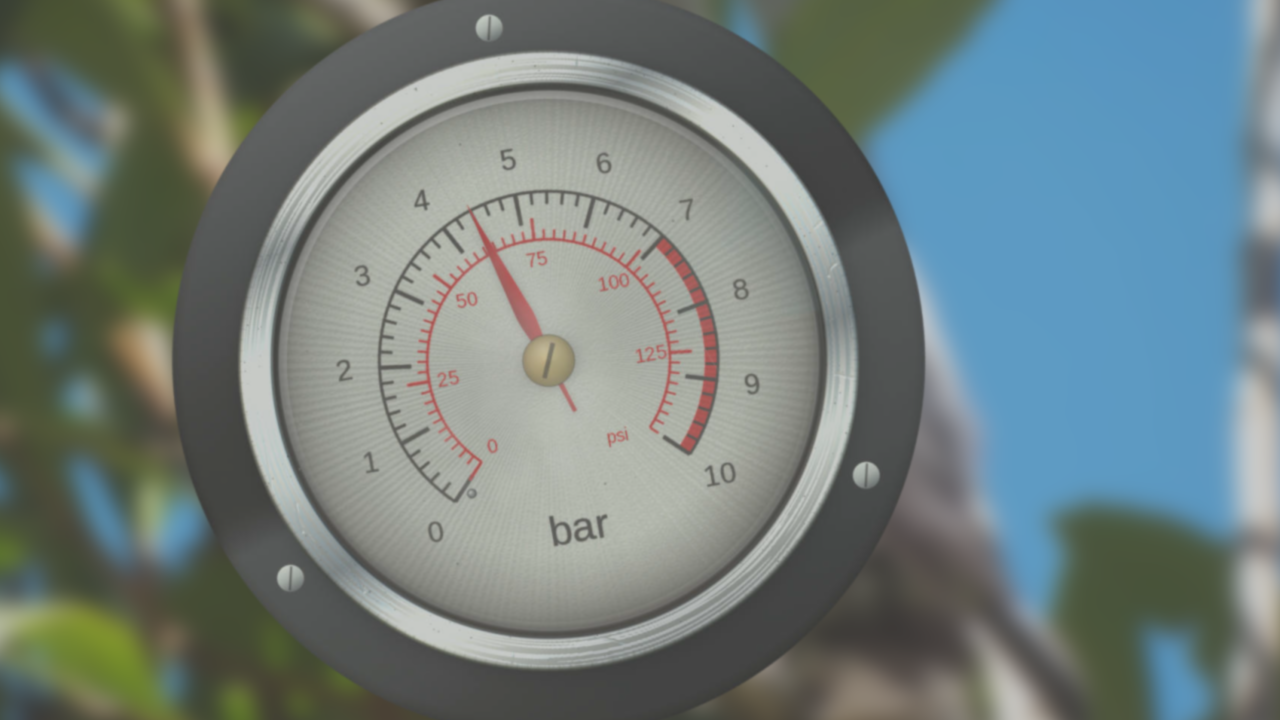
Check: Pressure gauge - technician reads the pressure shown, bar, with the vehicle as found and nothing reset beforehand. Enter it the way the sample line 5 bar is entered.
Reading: 4.4 bar
